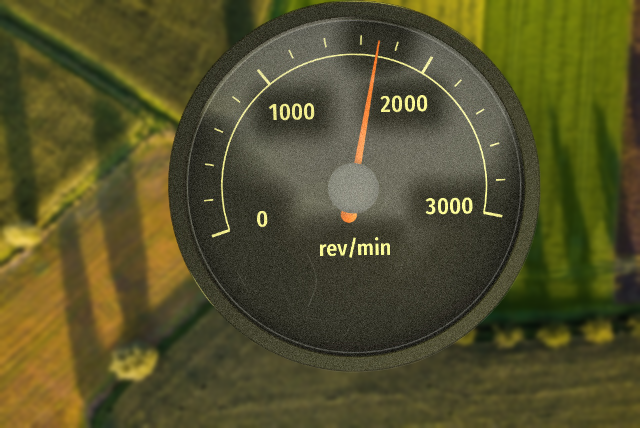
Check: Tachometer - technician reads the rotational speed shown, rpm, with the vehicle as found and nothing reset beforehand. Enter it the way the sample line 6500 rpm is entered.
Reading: 1700 rpm
